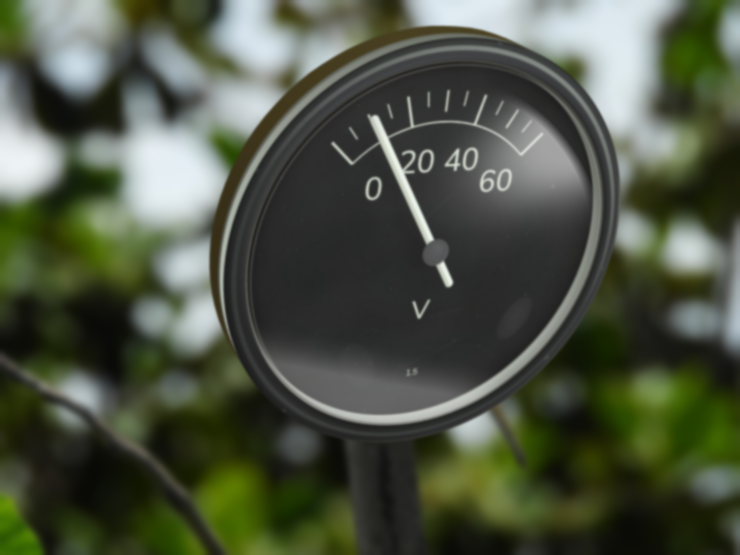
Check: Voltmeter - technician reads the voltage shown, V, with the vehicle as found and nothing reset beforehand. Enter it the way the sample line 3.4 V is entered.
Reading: 10 V
